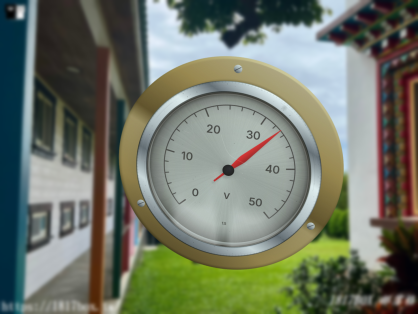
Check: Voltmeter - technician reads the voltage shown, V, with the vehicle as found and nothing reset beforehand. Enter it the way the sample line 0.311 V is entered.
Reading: 33 V
